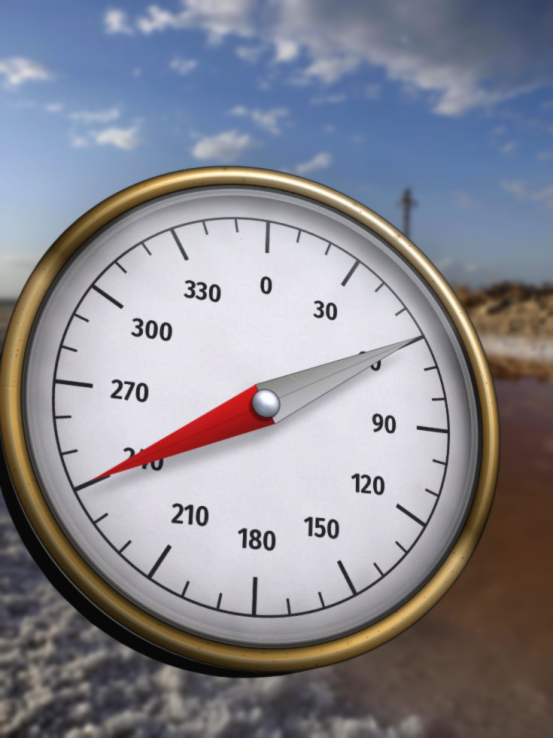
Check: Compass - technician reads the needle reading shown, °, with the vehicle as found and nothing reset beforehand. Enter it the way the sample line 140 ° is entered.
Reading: 240 °
